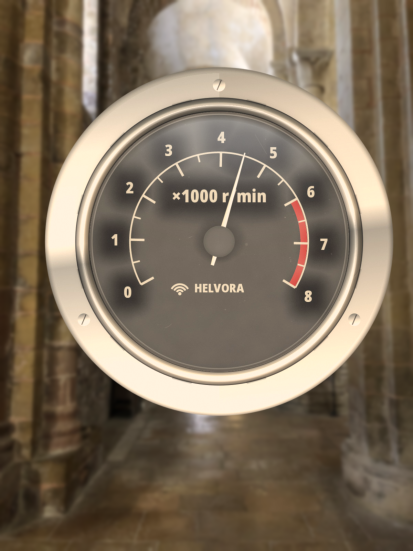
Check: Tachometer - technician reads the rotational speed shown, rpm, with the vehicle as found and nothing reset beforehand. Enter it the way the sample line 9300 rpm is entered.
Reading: 4500 rpm
